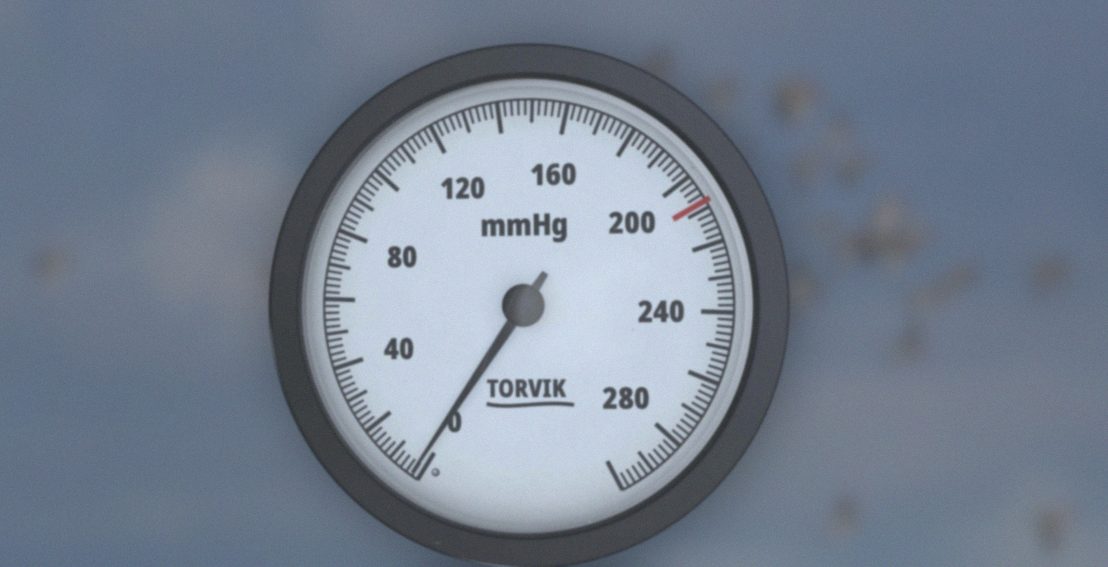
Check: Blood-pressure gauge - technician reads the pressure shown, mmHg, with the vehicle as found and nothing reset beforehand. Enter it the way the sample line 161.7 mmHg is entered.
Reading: 2 mmHg
